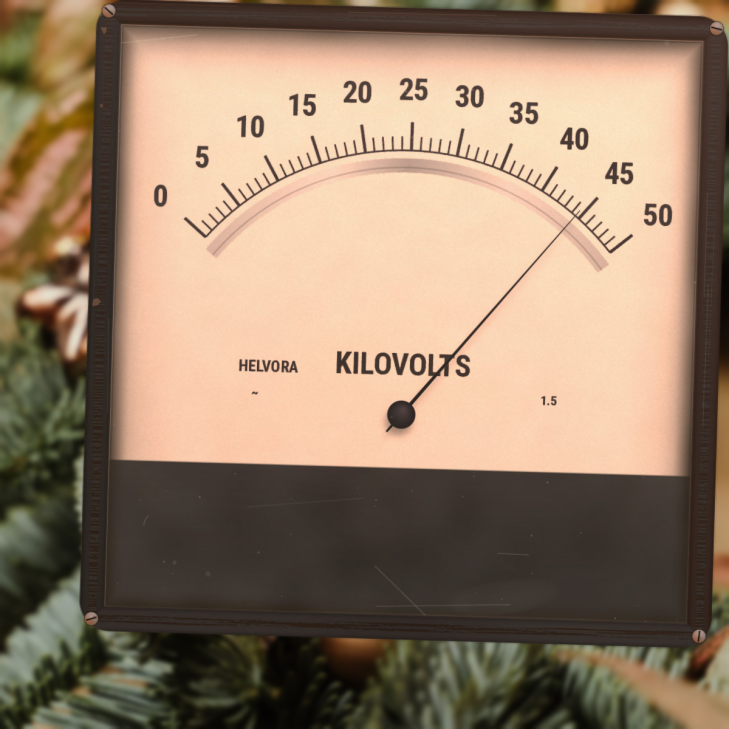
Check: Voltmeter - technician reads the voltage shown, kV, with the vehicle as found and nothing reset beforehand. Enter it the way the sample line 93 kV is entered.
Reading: 44.5 kV
